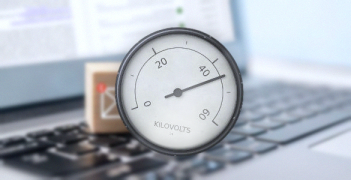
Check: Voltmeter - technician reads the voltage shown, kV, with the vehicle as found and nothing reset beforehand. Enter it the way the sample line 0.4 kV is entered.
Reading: 45 kV
